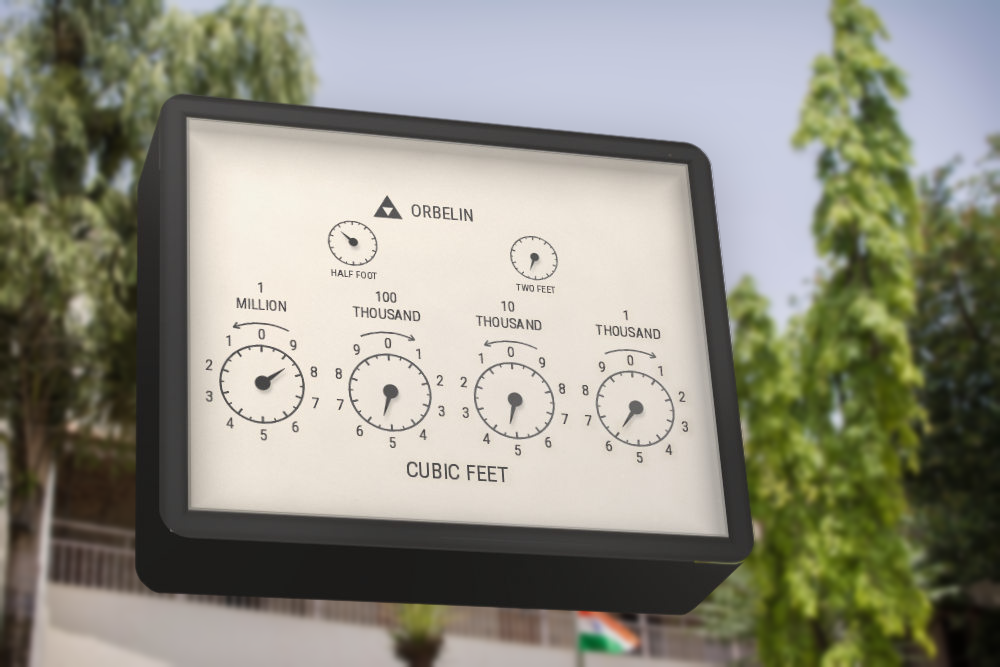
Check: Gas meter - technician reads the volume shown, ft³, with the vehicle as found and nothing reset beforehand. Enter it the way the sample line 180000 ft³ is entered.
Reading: 854600 ft³
